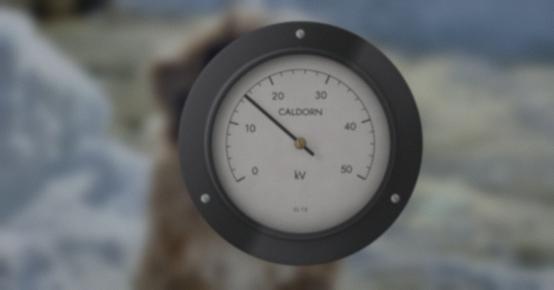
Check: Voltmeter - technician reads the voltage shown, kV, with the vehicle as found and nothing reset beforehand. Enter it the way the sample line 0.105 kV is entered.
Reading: 15 kV
